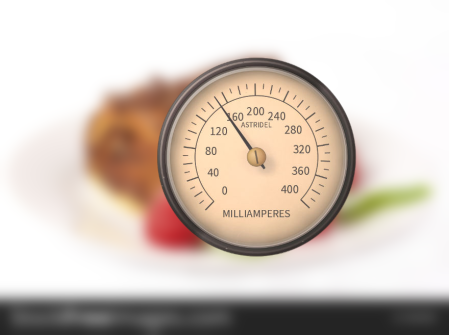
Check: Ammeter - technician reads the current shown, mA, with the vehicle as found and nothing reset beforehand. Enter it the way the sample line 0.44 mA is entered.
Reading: 150 mA
